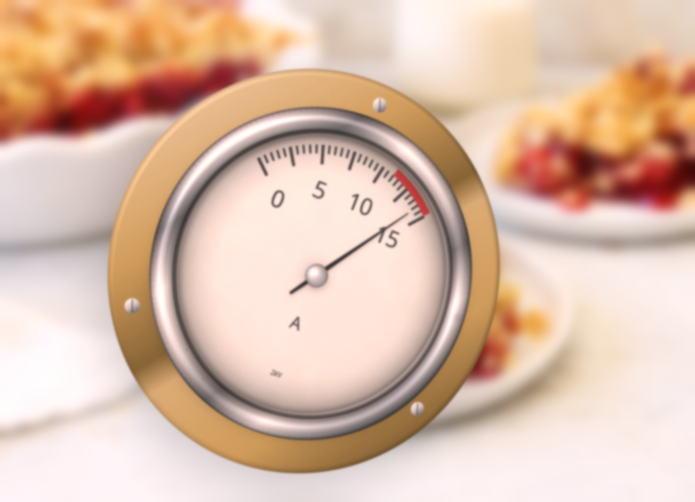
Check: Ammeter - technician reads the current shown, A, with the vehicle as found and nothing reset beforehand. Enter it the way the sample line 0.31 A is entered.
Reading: 14 A
